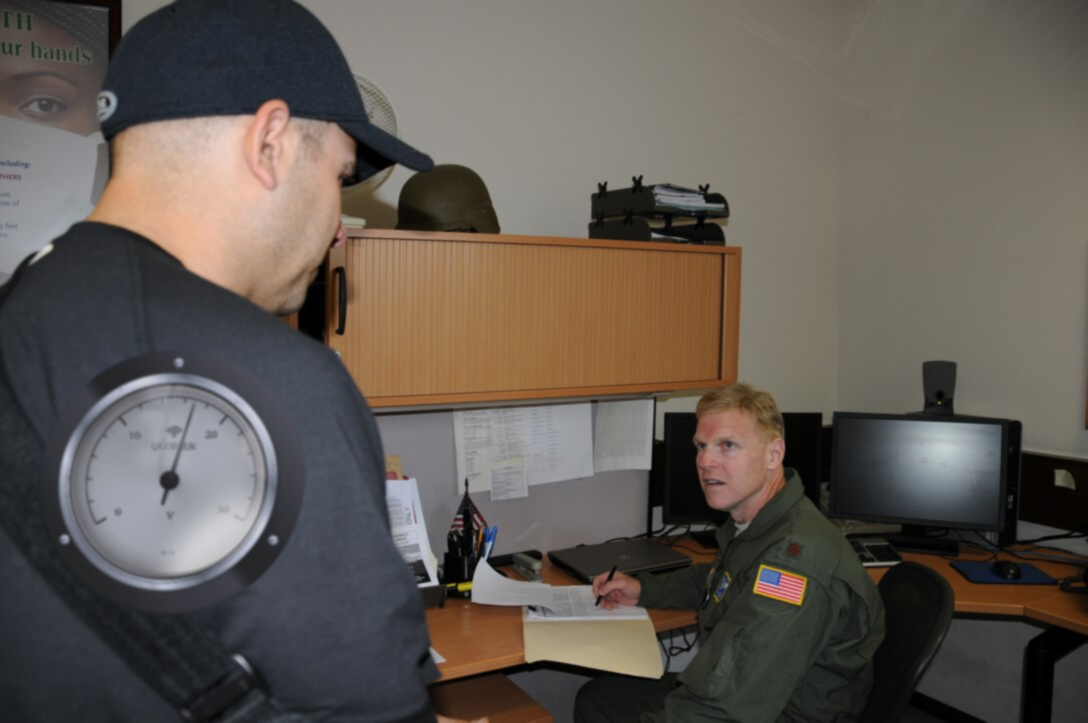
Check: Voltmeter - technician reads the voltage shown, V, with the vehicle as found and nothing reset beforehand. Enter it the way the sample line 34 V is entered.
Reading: 17 V
